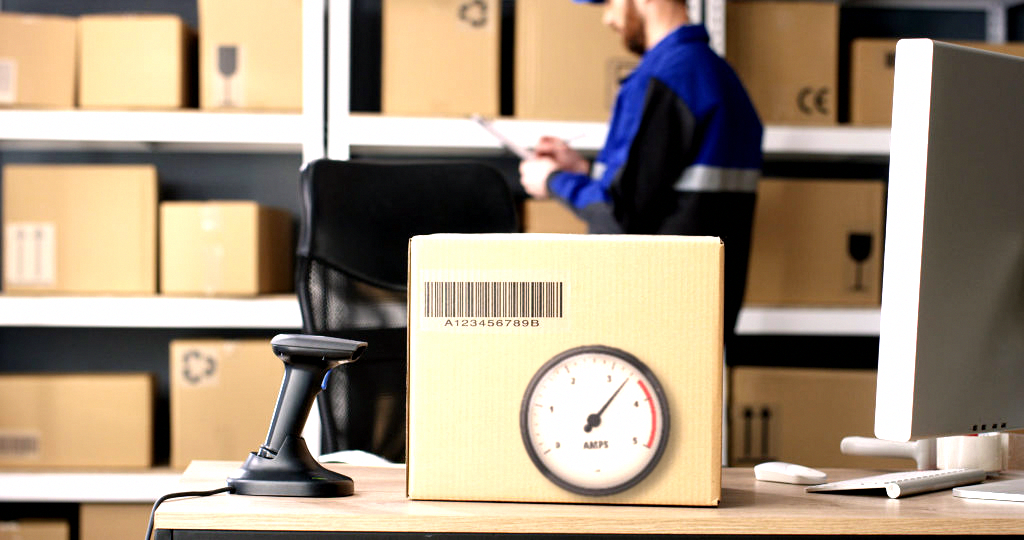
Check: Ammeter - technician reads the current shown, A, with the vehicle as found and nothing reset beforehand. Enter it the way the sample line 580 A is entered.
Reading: 3.4 A
